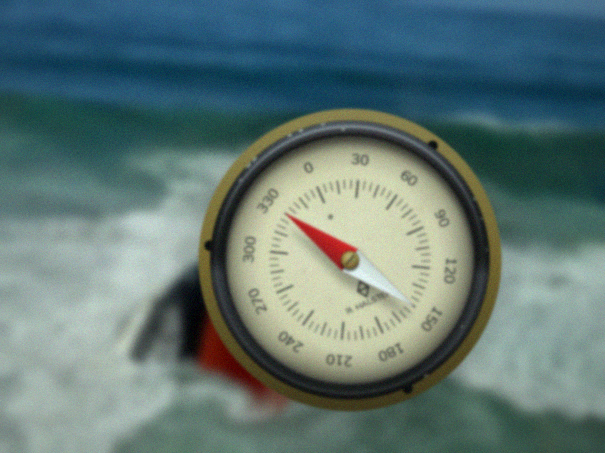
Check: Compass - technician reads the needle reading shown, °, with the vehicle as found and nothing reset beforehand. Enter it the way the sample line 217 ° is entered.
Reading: 330 °
